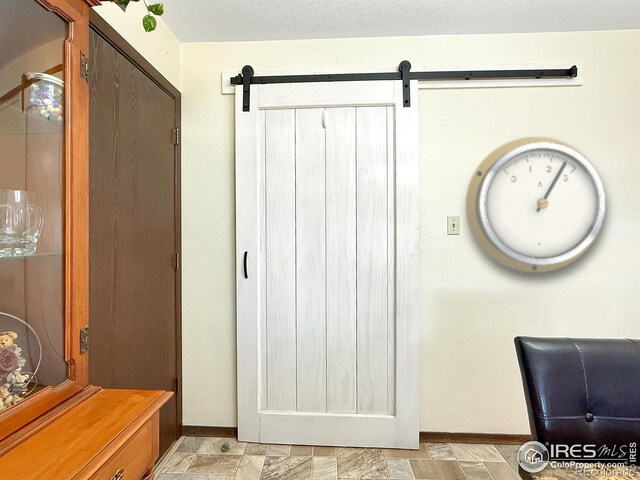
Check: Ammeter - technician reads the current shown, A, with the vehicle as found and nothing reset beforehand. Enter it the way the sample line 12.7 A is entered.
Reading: 2.5 A
